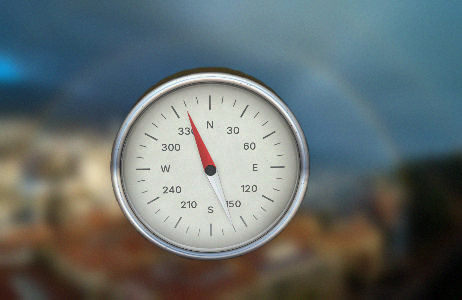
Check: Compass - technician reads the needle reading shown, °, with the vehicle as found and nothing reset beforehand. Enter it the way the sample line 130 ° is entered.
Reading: 340 °
